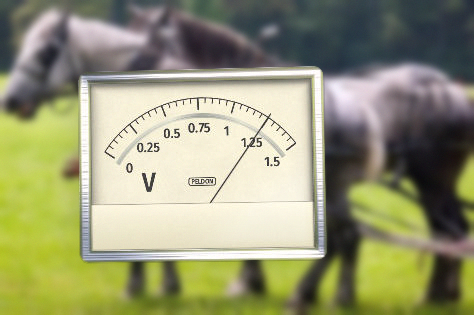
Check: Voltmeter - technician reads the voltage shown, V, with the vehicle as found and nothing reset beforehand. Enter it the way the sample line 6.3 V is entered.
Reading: 1.25 V
